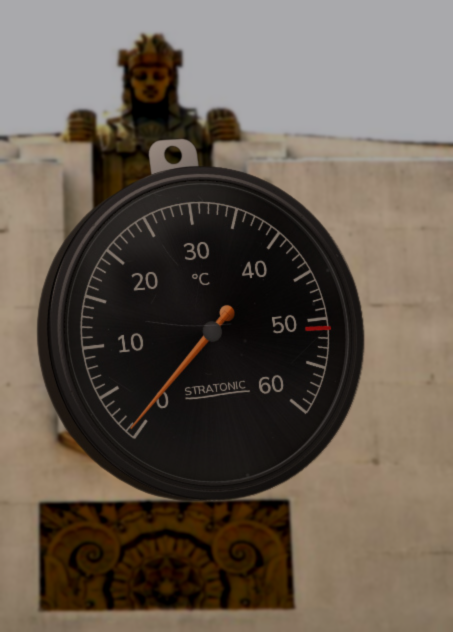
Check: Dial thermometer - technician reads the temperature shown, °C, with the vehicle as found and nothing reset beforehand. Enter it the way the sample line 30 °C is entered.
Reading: 1 °C
